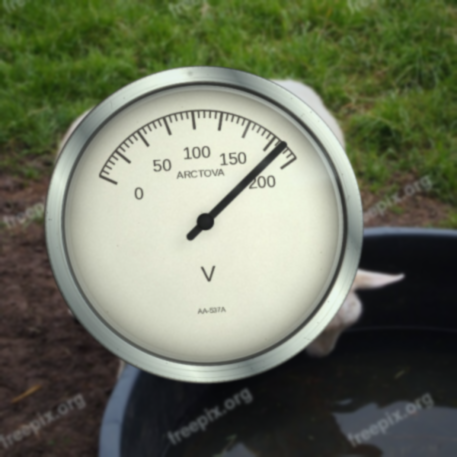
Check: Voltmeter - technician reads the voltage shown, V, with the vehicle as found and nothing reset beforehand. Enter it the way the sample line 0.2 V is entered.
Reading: 185 V
